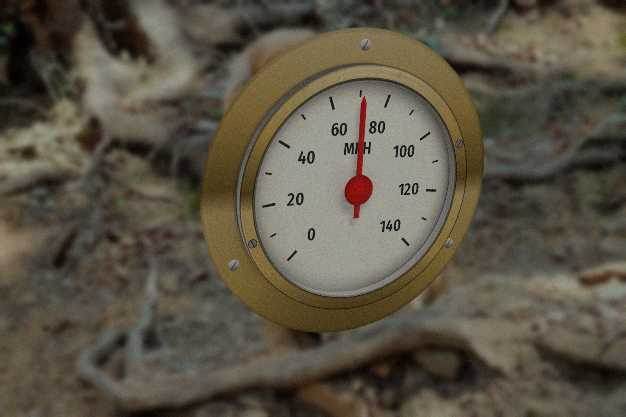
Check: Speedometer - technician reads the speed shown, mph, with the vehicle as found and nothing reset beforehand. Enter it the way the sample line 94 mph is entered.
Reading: 70 mph
